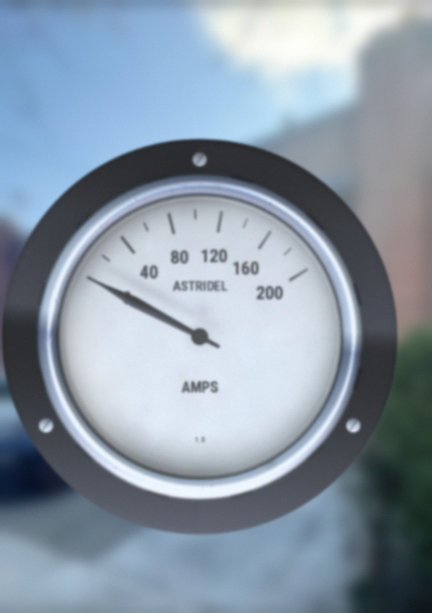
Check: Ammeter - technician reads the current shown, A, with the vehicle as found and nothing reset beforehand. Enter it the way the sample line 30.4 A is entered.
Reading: 0 A
